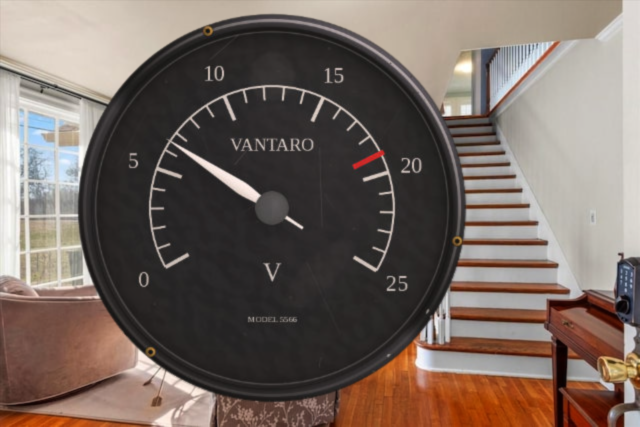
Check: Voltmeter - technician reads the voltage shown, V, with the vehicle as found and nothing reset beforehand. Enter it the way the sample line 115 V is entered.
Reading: 6.5 V
